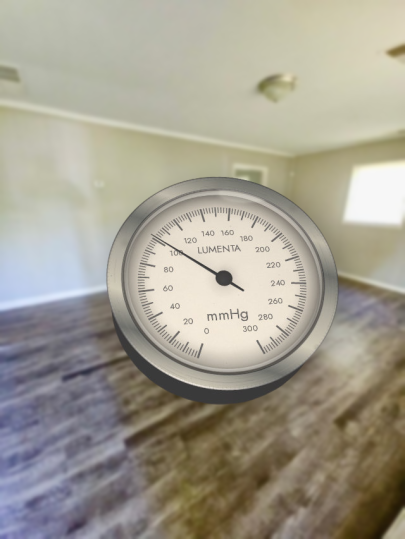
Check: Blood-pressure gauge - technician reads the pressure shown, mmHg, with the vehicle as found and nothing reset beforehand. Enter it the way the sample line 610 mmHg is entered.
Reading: 100 mmHg
